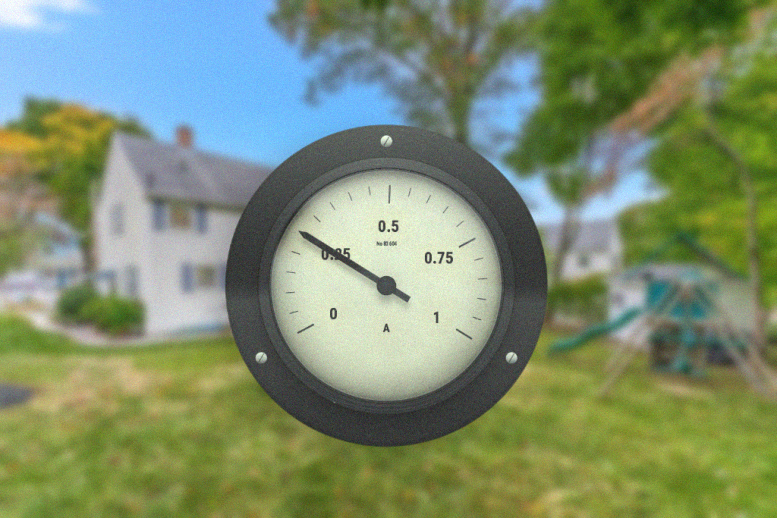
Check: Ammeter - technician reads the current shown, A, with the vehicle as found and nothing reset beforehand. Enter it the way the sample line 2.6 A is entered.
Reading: 0.25 A
